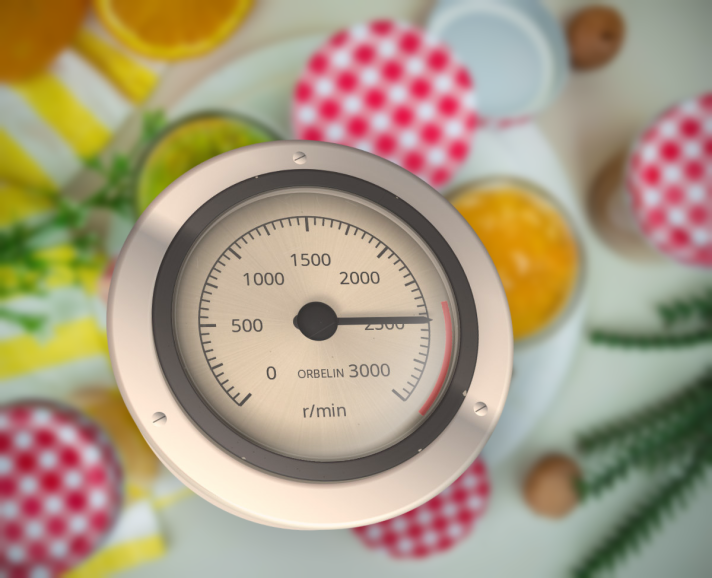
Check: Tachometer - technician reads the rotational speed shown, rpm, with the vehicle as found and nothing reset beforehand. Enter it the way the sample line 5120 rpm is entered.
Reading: 2500 rpm
